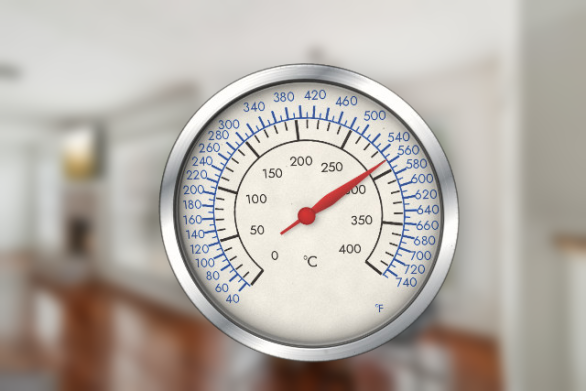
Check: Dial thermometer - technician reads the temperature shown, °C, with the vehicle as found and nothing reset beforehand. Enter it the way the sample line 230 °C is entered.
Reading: 290 °C
